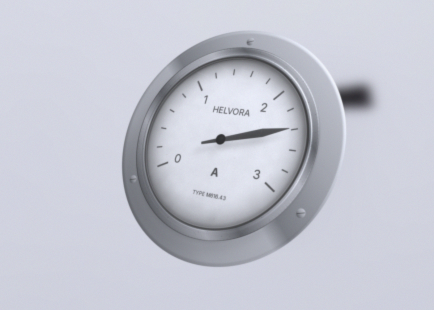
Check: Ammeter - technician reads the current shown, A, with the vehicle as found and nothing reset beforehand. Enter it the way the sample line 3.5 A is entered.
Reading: 2.4 A
